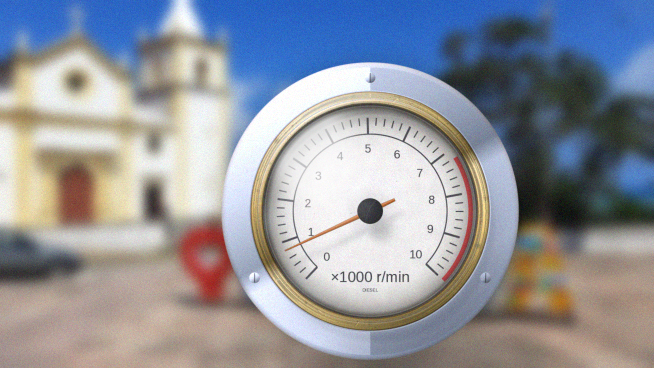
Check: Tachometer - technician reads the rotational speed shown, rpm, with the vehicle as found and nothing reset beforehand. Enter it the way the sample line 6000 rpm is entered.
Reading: 800 rpm
